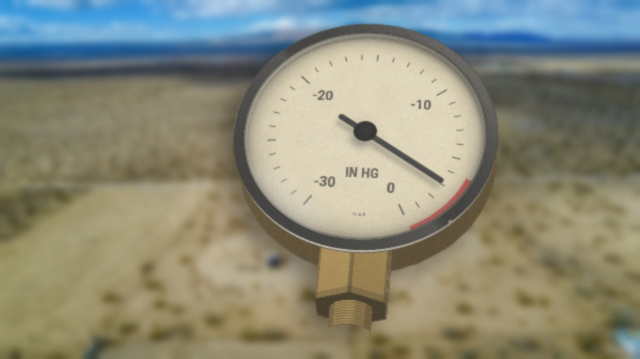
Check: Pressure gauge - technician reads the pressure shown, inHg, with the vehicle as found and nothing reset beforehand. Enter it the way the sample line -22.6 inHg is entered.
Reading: -3 inHg
